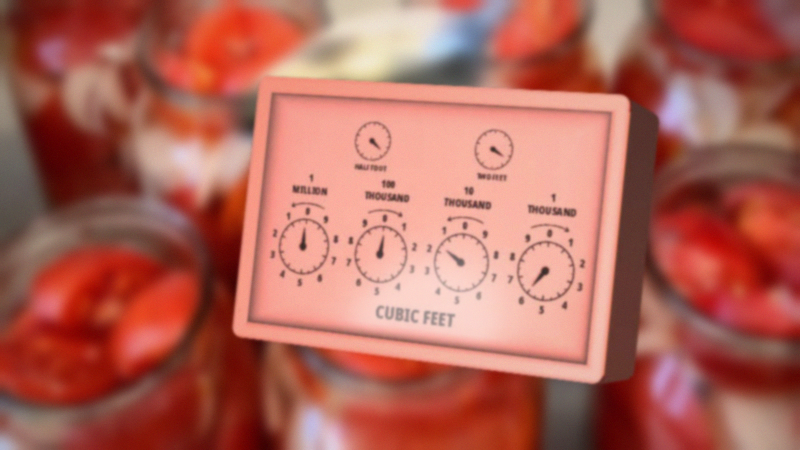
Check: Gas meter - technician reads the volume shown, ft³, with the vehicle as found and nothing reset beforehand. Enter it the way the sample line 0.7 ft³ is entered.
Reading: 1600 ft³
